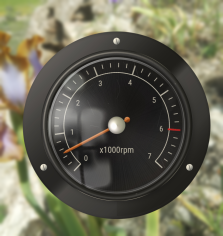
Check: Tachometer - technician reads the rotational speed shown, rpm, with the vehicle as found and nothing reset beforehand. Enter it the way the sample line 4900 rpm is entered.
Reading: 500 rpm
